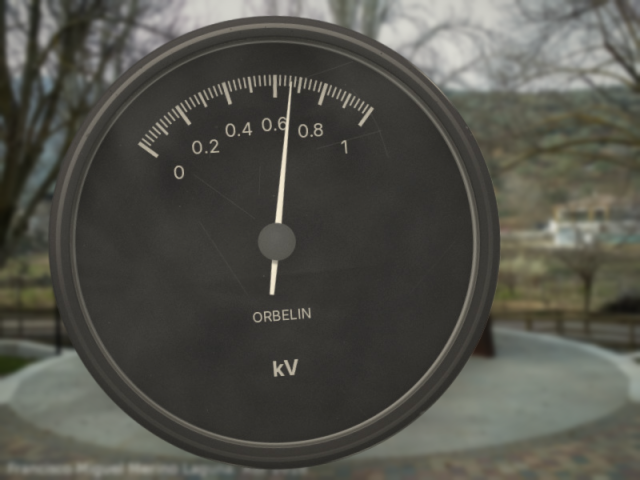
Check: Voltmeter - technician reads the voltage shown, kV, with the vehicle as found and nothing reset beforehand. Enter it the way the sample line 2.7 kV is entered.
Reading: 0.66 kV
